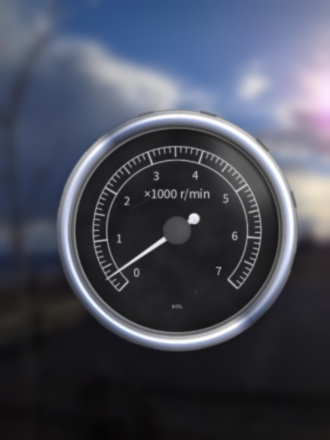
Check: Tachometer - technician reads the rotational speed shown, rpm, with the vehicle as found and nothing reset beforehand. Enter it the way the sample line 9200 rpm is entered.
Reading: 300 rpm
